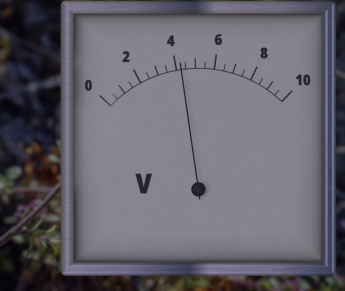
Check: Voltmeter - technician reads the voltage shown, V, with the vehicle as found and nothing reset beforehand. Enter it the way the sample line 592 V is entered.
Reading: 4.25 V
